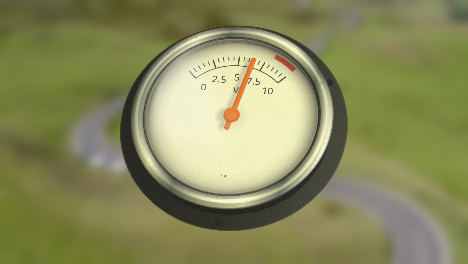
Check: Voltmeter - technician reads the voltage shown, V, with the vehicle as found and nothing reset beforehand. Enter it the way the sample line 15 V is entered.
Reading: 6.5 V
